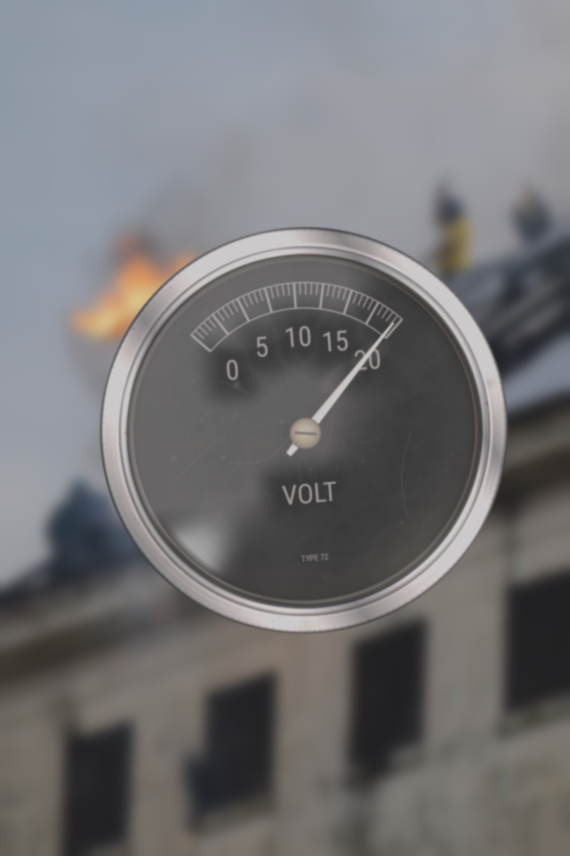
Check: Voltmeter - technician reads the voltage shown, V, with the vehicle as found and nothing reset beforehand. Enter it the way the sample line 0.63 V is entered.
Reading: 19.5 V
